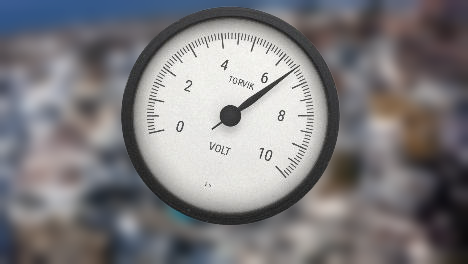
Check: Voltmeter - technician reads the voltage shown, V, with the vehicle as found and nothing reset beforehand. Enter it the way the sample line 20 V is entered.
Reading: 6.5 V
